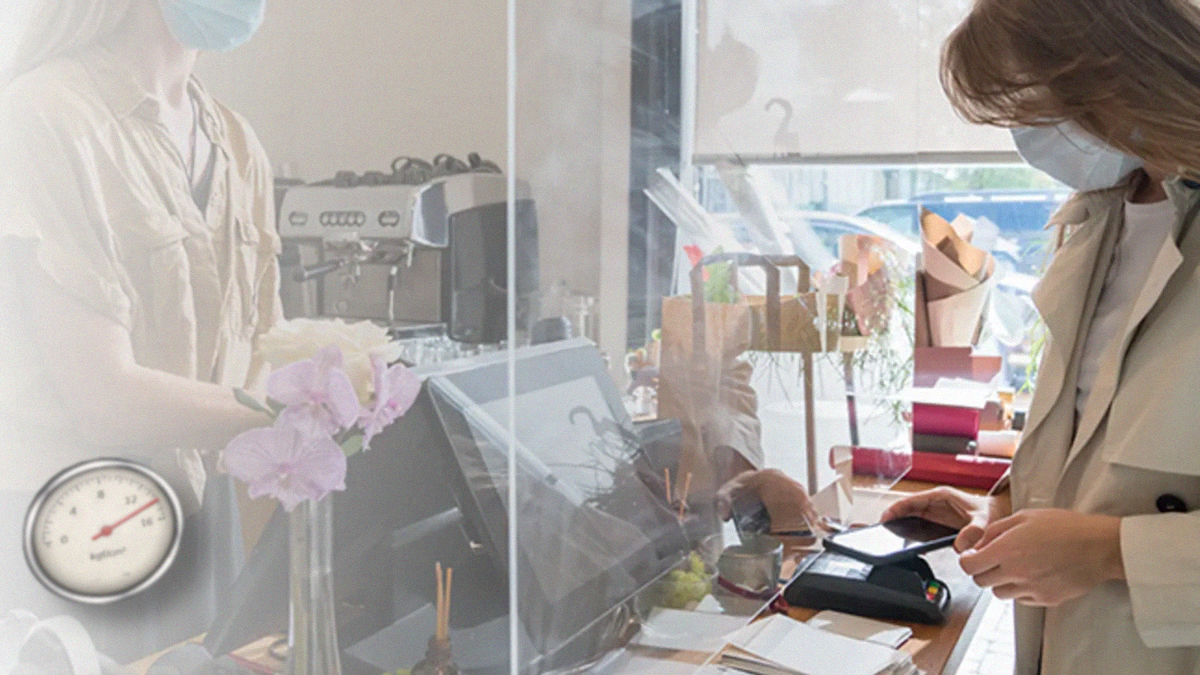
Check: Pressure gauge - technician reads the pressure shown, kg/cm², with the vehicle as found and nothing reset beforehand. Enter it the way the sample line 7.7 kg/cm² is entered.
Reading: 14 kg/cm²
